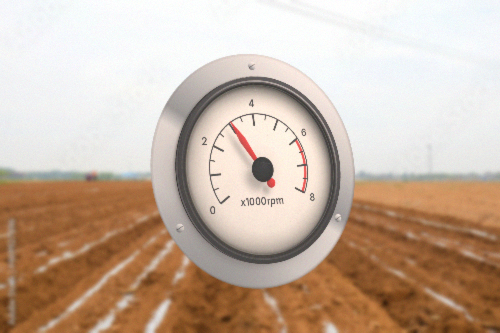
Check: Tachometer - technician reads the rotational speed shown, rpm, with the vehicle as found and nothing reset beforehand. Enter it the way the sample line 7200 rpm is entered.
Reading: 3000 rpm
